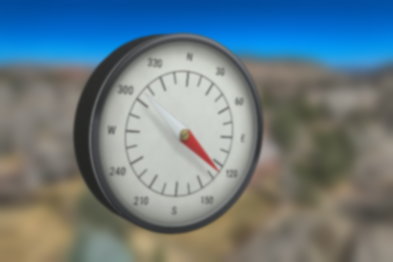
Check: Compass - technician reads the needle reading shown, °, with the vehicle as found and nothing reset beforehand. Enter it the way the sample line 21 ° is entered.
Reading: 127.5 °
